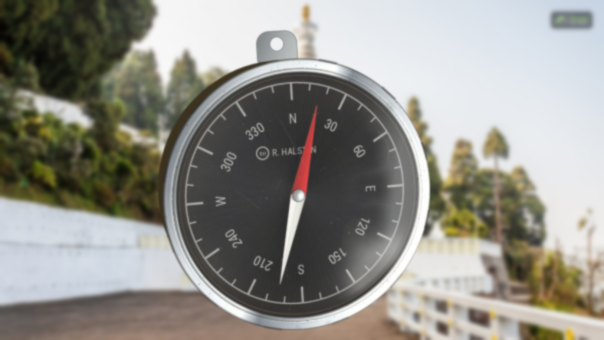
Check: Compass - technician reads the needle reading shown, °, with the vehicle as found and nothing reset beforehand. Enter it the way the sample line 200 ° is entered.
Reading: 15 °
